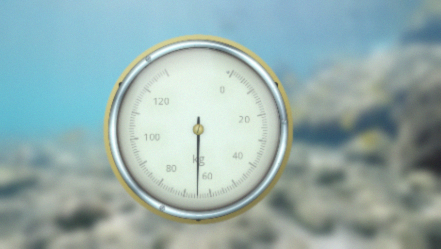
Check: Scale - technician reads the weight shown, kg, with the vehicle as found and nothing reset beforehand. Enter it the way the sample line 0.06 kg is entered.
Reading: 65 kg
